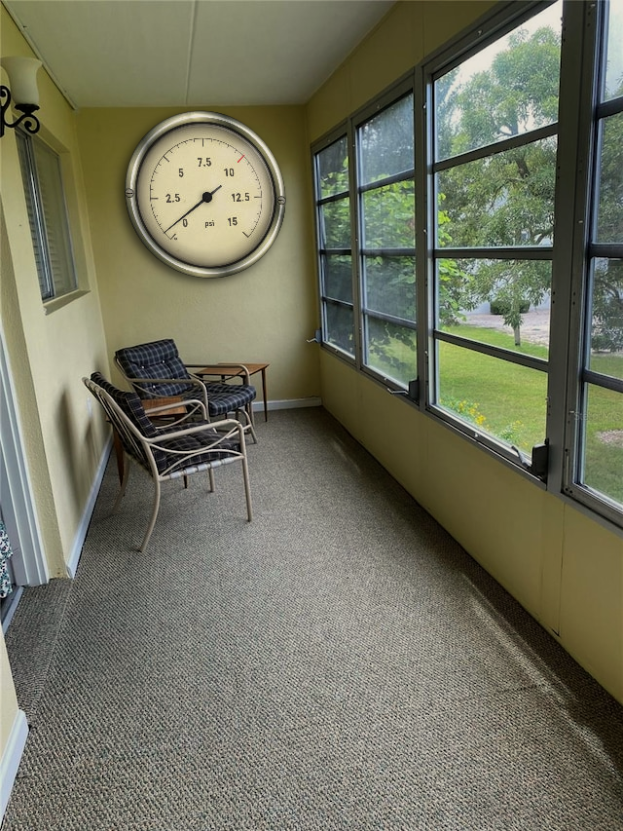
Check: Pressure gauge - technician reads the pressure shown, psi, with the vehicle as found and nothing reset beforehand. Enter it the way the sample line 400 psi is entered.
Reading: 0.5 psi
